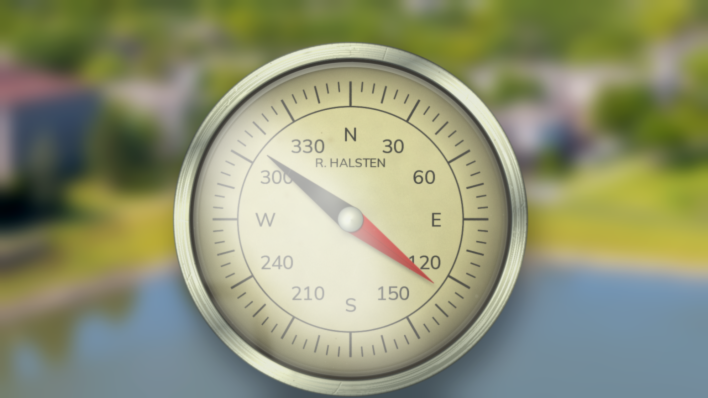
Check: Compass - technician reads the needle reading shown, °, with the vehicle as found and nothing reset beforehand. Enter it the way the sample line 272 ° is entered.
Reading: 127.5 °
